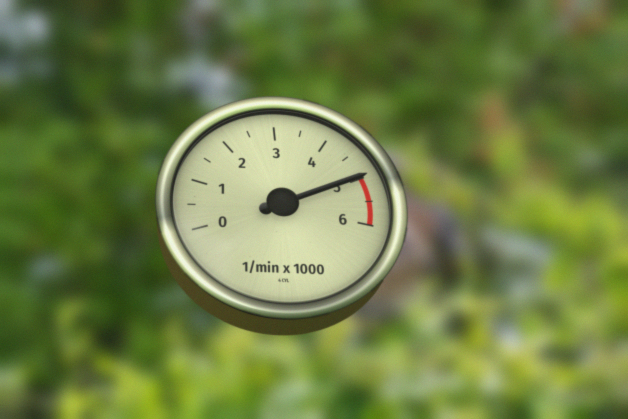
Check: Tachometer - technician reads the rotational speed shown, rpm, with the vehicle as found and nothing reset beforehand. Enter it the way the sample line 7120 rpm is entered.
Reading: 5000 rpm
